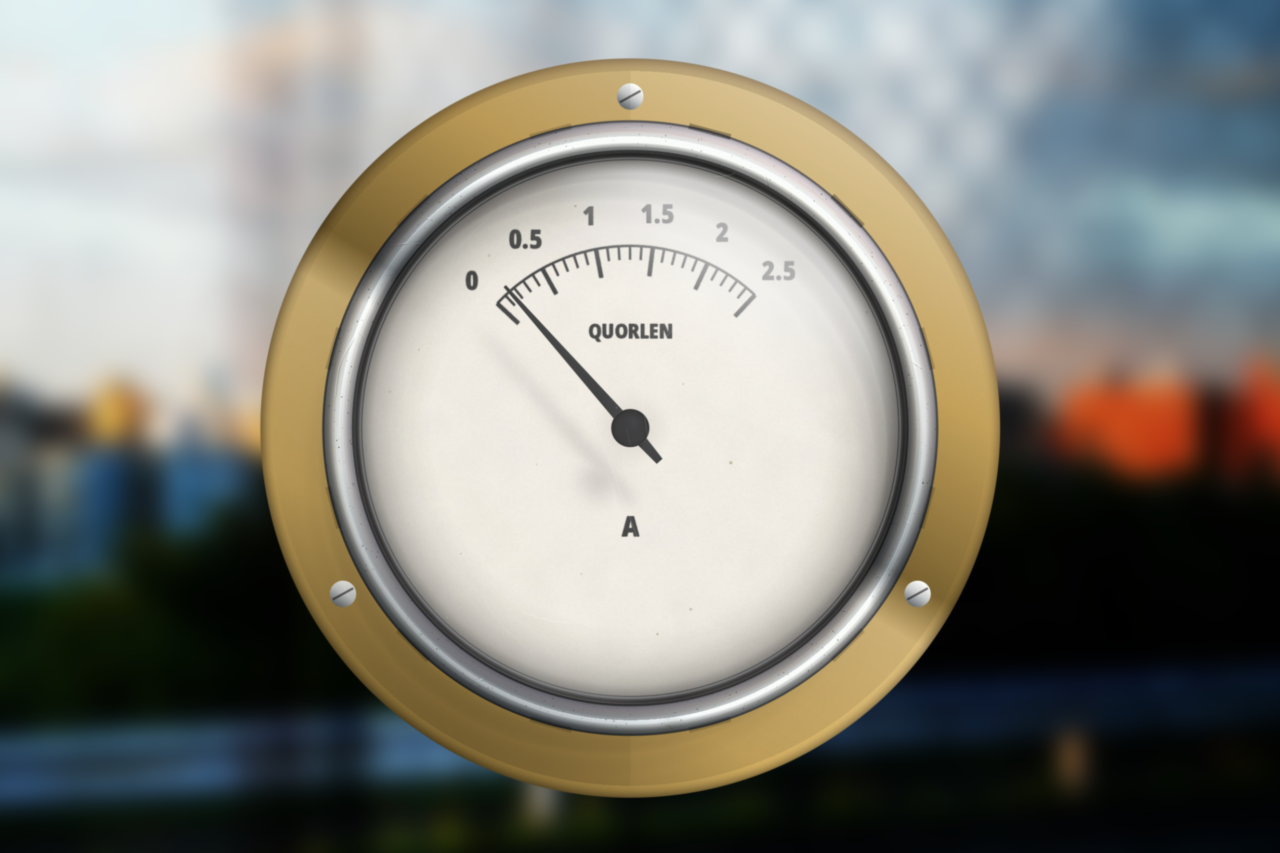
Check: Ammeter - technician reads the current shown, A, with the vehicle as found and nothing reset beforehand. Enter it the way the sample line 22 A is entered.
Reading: 0.15 A
